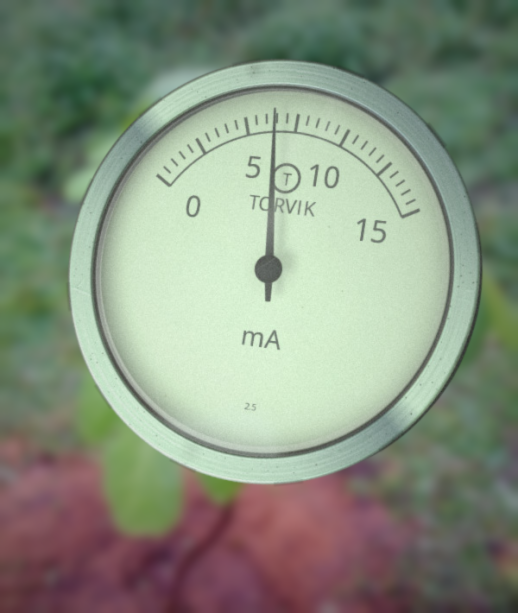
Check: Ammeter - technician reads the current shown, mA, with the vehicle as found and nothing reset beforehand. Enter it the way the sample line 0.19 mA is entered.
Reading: 6.5 mA
